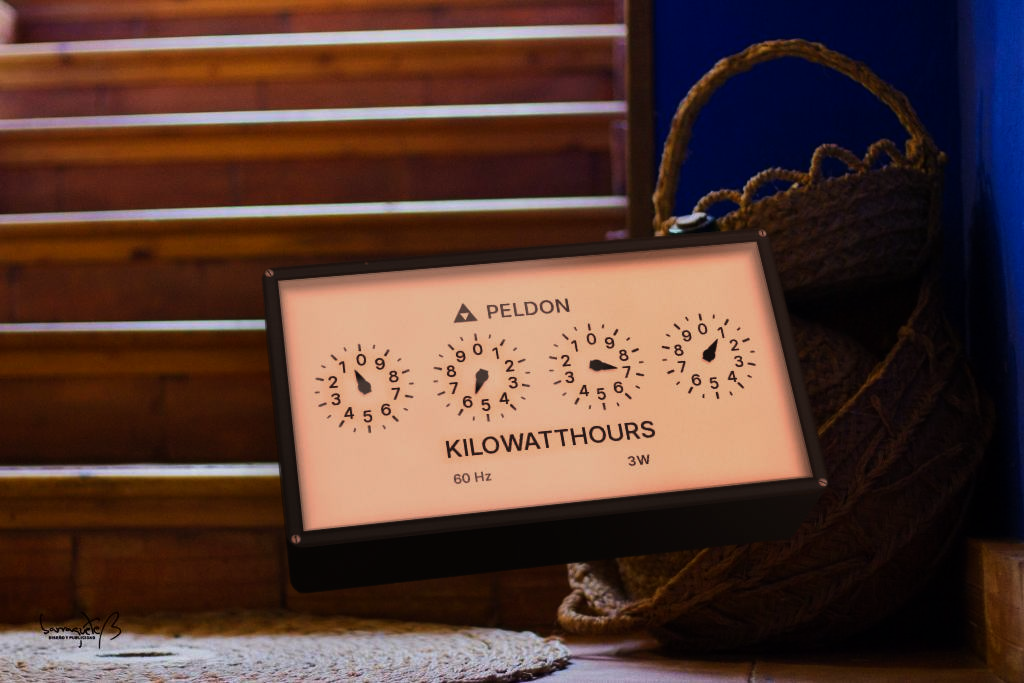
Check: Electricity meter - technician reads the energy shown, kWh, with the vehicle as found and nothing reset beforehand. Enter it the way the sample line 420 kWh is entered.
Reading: 571 kWh
